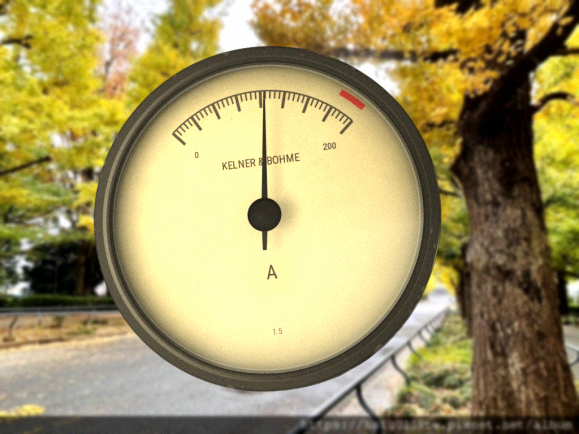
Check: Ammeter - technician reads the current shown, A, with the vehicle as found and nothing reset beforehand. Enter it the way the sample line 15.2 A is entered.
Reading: 105 A
